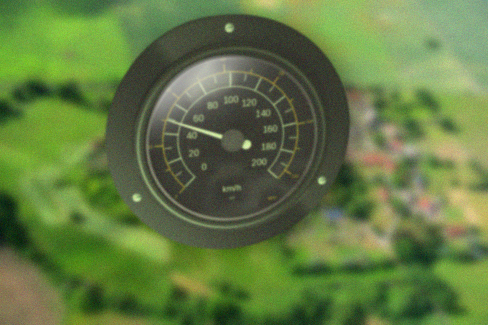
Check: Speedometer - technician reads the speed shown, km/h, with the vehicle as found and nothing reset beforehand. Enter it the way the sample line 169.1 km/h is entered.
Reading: 50 km/h
